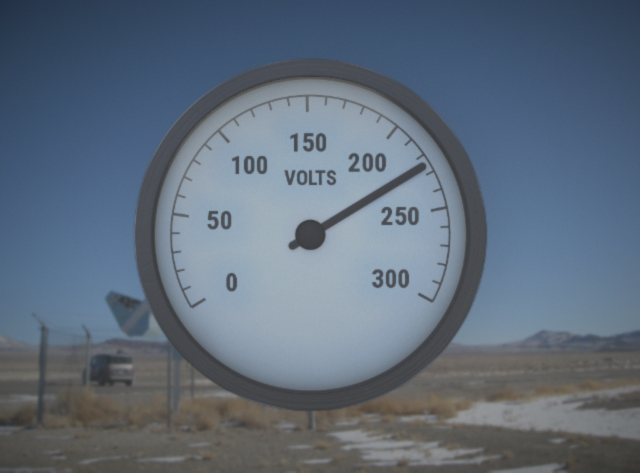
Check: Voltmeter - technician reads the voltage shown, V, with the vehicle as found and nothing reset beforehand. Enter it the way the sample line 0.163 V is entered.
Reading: 225 V
